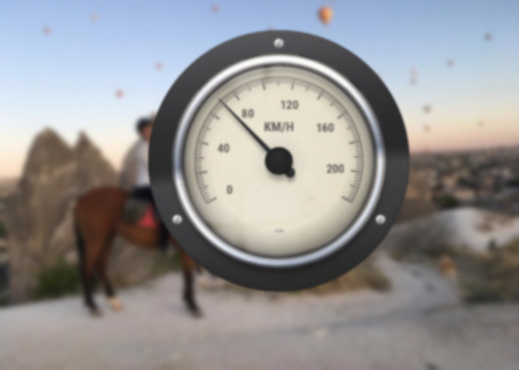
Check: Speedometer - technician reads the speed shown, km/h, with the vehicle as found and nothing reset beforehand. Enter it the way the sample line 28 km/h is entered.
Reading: 70 km/h
